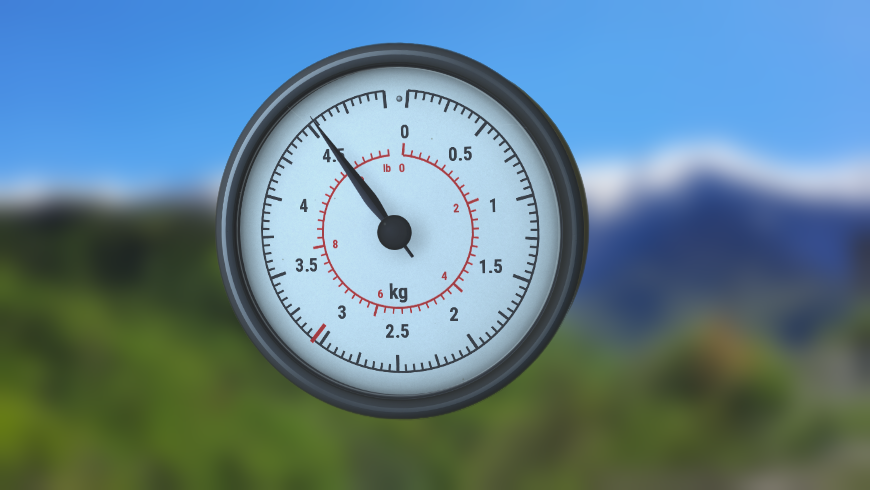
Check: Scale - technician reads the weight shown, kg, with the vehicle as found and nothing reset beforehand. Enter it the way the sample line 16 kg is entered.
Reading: 4.55 kg
